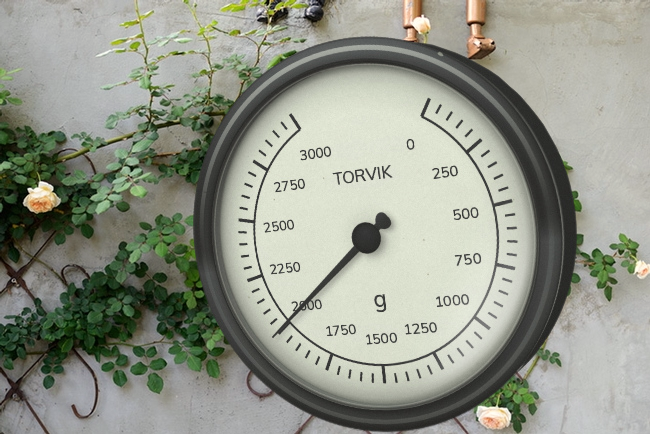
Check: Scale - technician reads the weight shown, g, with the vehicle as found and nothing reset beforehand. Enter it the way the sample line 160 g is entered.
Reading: 2000 g
